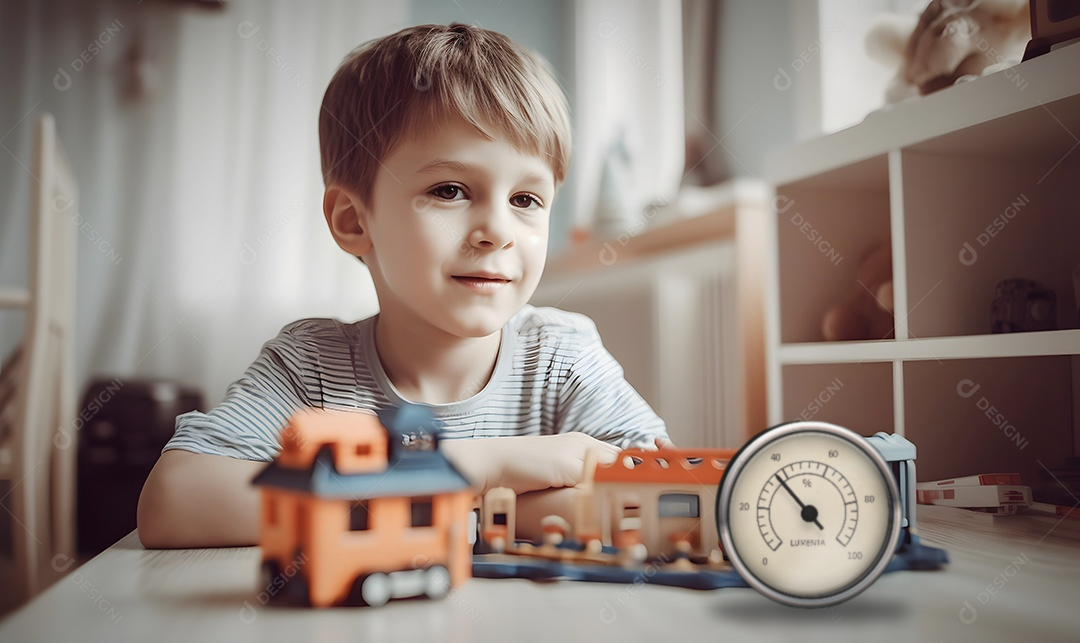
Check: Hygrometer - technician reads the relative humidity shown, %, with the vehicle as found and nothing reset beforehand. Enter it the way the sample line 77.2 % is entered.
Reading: 36 %
